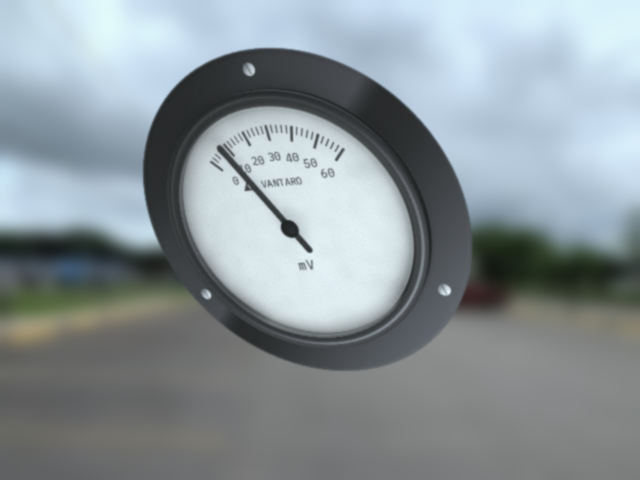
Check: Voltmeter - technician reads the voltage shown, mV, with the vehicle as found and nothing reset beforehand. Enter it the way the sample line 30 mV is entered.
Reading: 10 mV
